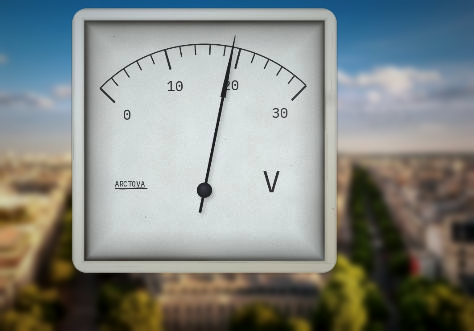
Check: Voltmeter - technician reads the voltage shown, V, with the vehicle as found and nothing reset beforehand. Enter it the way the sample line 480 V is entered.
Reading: 19 V
